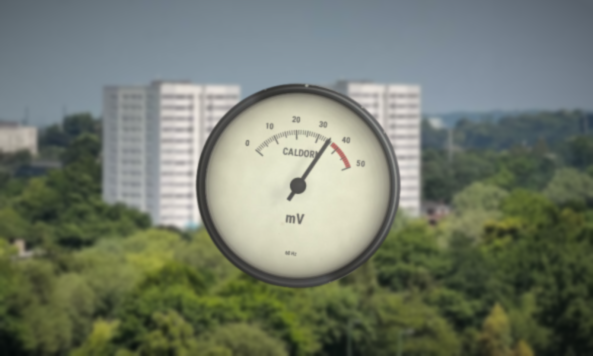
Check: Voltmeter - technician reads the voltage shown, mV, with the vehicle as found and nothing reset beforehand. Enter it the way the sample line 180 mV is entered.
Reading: 35 mV
